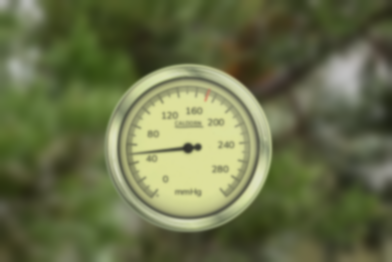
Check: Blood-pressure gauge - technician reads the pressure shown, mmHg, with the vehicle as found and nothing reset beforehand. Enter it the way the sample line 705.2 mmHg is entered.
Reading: 50 mmHg
